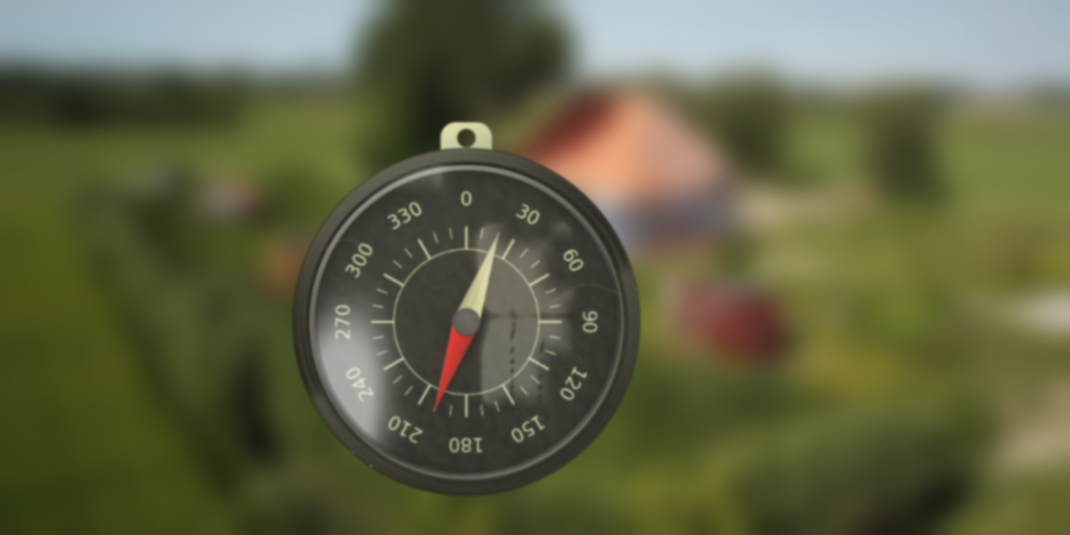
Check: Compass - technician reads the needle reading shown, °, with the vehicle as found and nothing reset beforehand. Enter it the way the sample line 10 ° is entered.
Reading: 200 °
